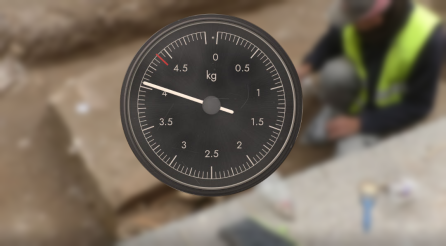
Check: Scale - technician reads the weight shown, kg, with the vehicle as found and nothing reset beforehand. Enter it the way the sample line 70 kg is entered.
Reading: 4.05 kg
